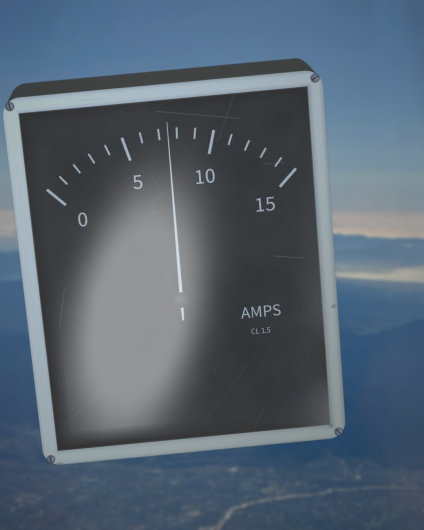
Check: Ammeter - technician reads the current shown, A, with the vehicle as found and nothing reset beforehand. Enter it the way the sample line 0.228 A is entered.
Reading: 7.5 A
